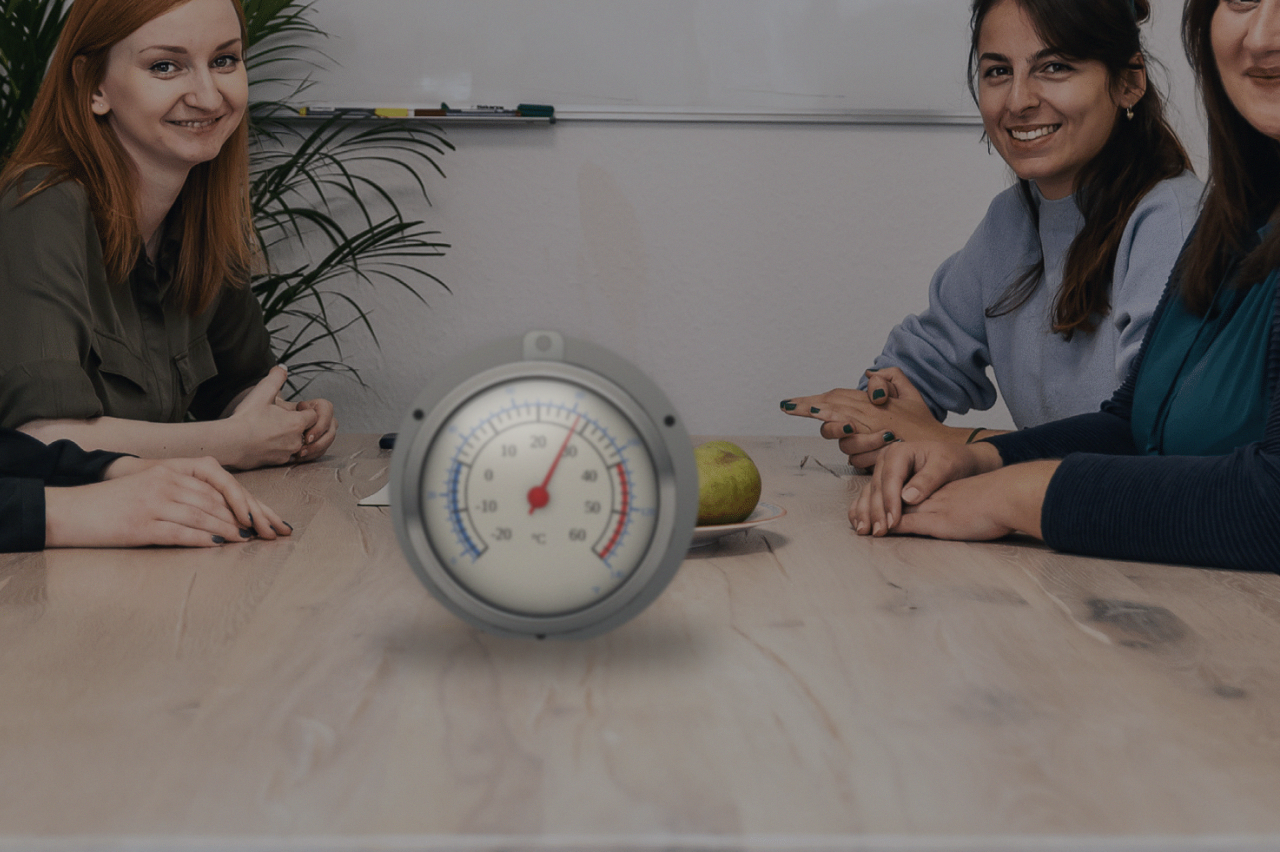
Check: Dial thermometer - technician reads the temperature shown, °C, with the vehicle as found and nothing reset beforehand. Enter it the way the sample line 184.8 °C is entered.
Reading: 28 °C
